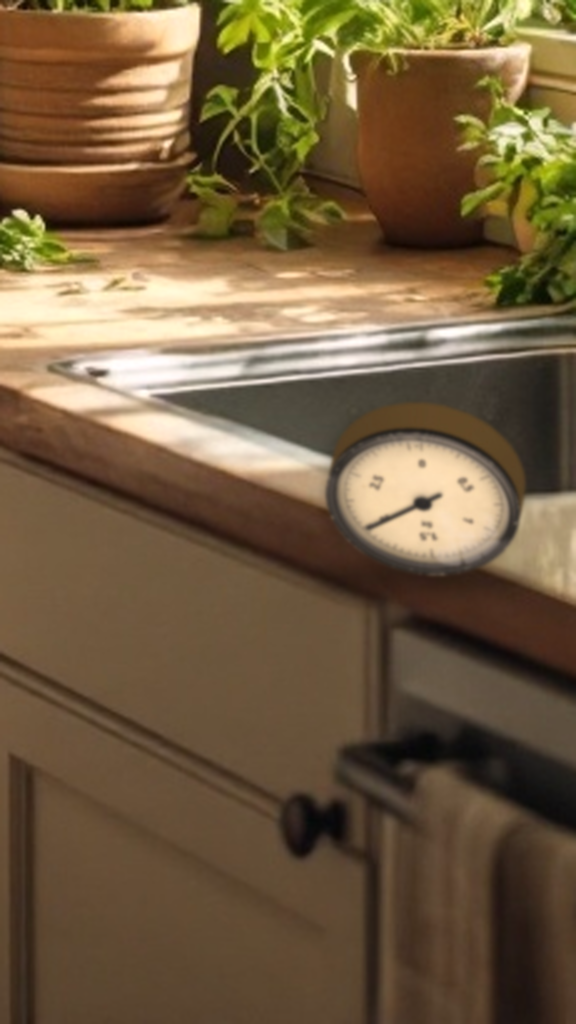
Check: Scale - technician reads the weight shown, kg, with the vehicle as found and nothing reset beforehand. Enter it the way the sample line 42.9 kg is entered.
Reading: 2 kg
